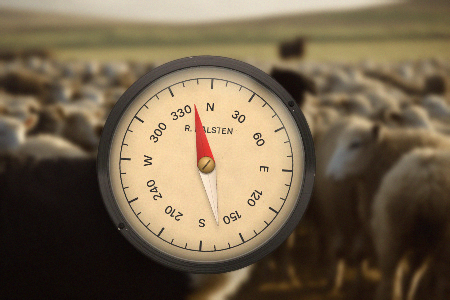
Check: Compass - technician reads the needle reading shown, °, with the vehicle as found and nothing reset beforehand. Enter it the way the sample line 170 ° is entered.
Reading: 345 °
